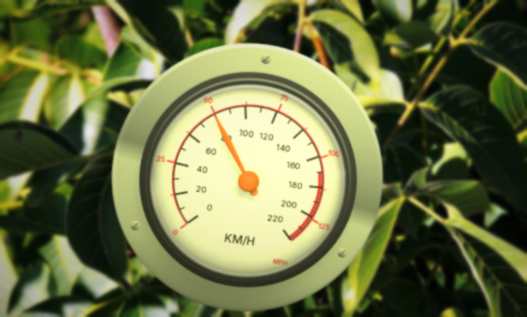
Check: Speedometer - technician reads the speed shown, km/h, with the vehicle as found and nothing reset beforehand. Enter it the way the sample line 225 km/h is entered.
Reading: 80 km/h
